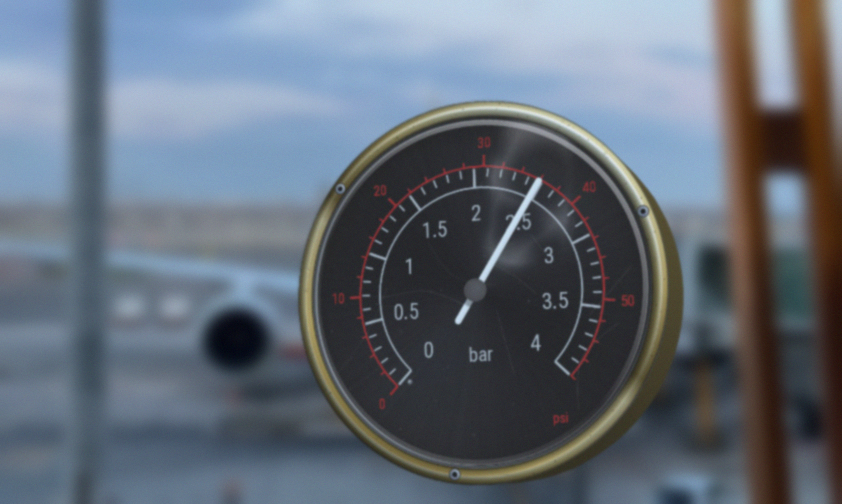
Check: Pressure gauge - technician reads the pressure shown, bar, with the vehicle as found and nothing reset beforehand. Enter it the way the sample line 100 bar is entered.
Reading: 2.5 bar
